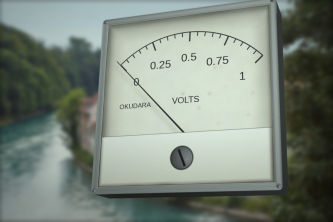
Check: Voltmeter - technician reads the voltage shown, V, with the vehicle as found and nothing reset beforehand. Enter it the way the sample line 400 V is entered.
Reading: 0 V
